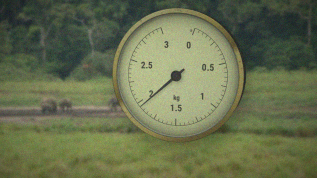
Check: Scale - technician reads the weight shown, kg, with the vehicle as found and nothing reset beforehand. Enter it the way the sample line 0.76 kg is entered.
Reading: 1.95 kg
